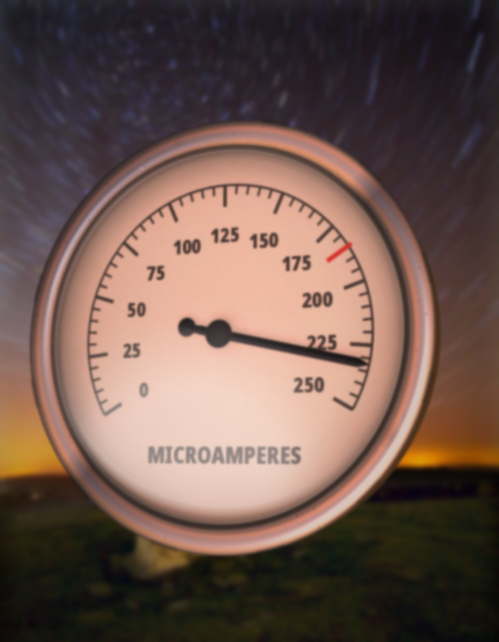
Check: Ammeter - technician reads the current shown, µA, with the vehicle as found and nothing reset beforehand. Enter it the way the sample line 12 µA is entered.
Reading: 232.5 µA
